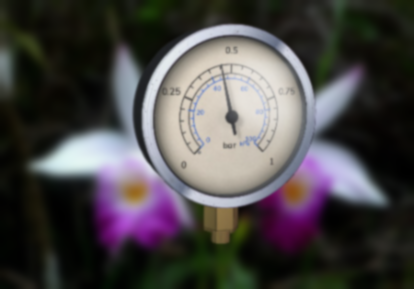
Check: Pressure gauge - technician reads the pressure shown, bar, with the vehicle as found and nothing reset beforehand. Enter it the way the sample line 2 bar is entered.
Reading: 0.45 bar
